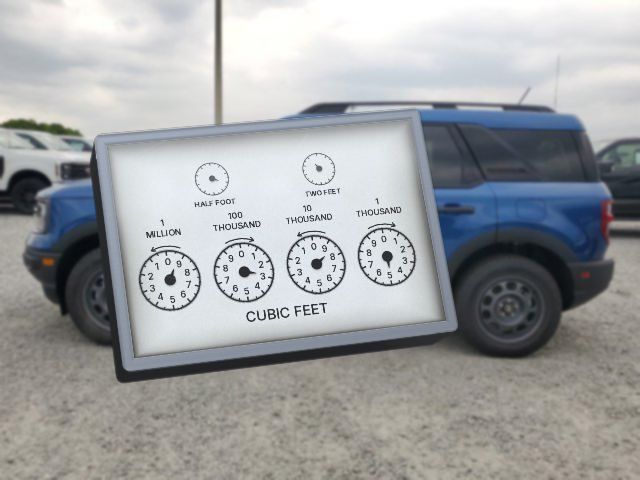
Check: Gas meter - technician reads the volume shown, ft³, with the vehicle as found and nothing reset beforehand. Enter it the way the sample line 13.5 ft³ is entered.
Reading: 928500 ft³
